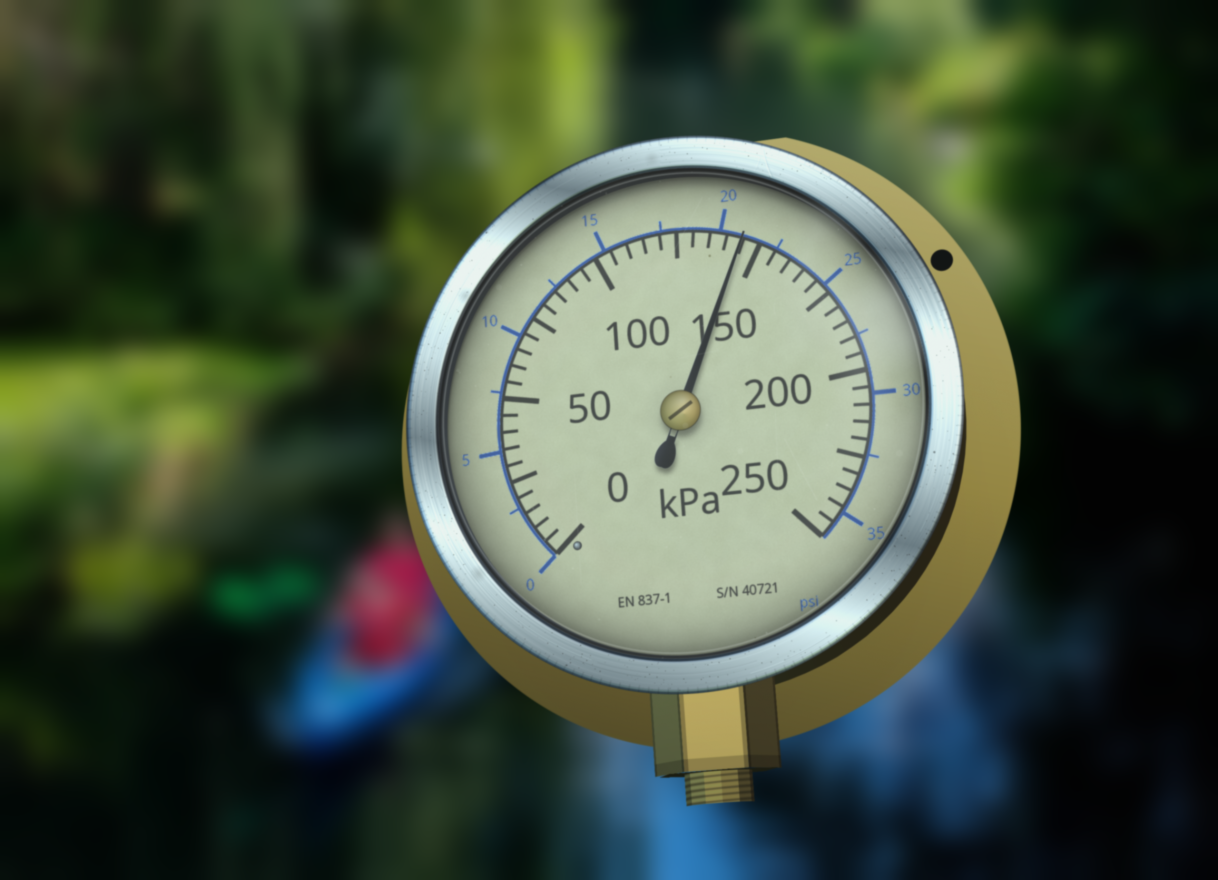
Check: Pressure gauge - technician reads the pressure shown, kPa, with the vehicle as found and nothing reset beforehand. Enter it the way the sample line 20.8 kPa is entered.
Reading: 145 kPa
